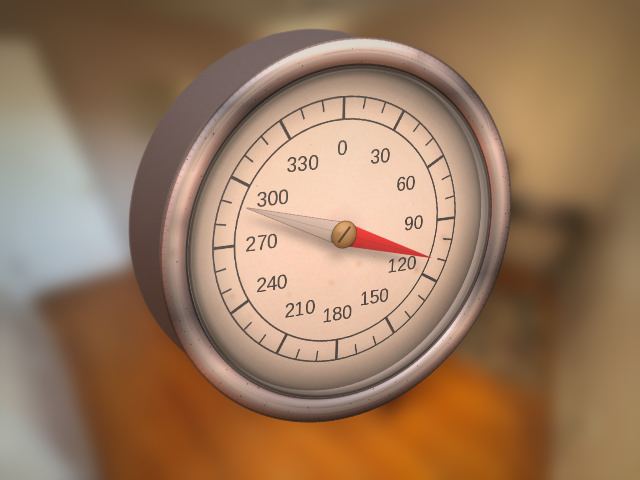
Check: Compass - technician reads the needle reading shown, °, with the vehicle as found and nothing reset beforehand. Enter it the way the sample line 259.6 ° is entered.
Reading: 110 °
